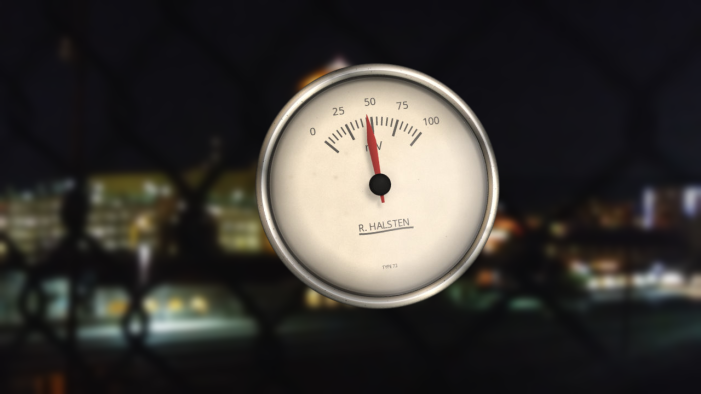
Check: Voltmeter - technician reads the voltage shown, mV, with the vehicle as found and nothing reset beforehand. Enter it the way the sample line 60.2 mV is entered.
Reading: 45 mV
